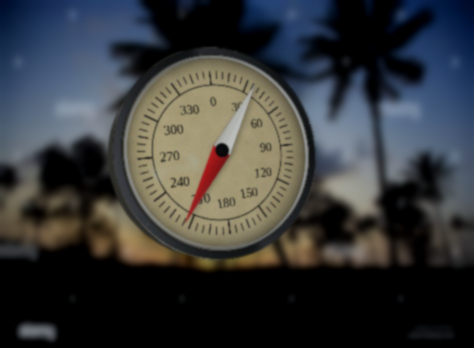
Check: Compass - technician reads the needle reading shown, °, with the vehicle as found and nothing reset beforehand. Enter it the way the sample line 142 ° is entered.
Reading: 215 °
